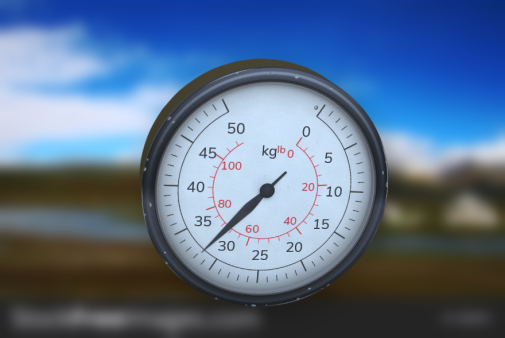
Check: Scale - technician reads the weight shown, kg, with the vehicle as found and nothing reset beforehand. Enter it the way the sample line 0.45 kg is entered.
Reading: 32 kg
